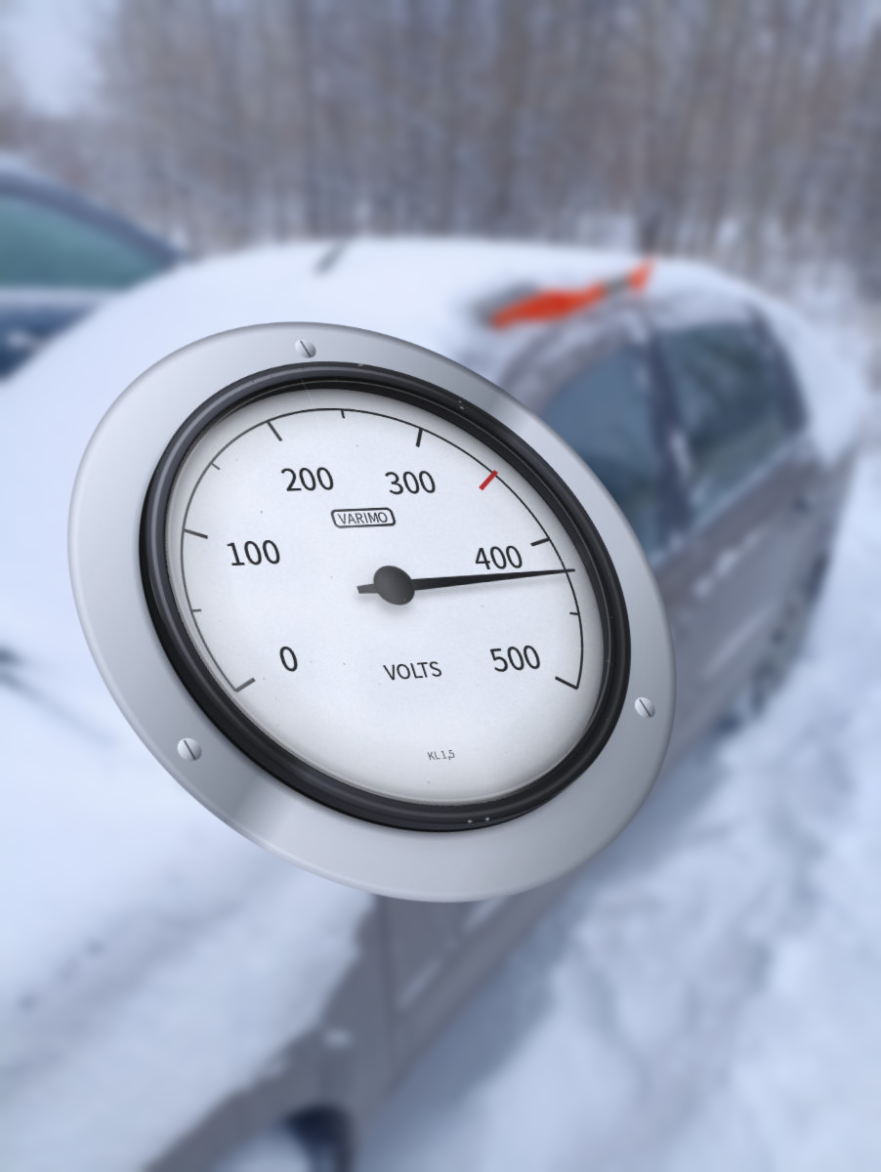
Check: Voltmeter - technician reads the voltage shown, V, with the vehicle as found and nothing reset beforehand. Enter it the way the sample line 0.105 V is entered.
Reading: 425 V
